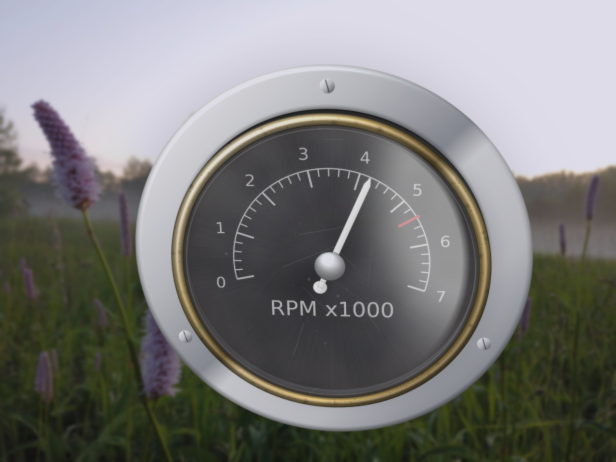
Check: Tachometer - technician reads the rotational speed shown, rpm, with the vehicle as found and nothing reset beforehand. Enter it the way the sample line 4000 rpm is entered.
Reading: 4200 rpm
